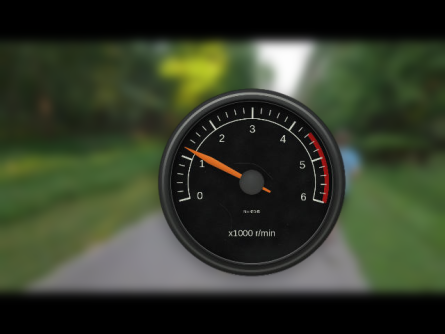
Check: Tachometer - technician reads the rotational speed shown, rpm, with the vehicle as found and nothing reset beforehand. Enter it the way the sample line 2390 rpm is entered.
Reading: 1200 rpm
